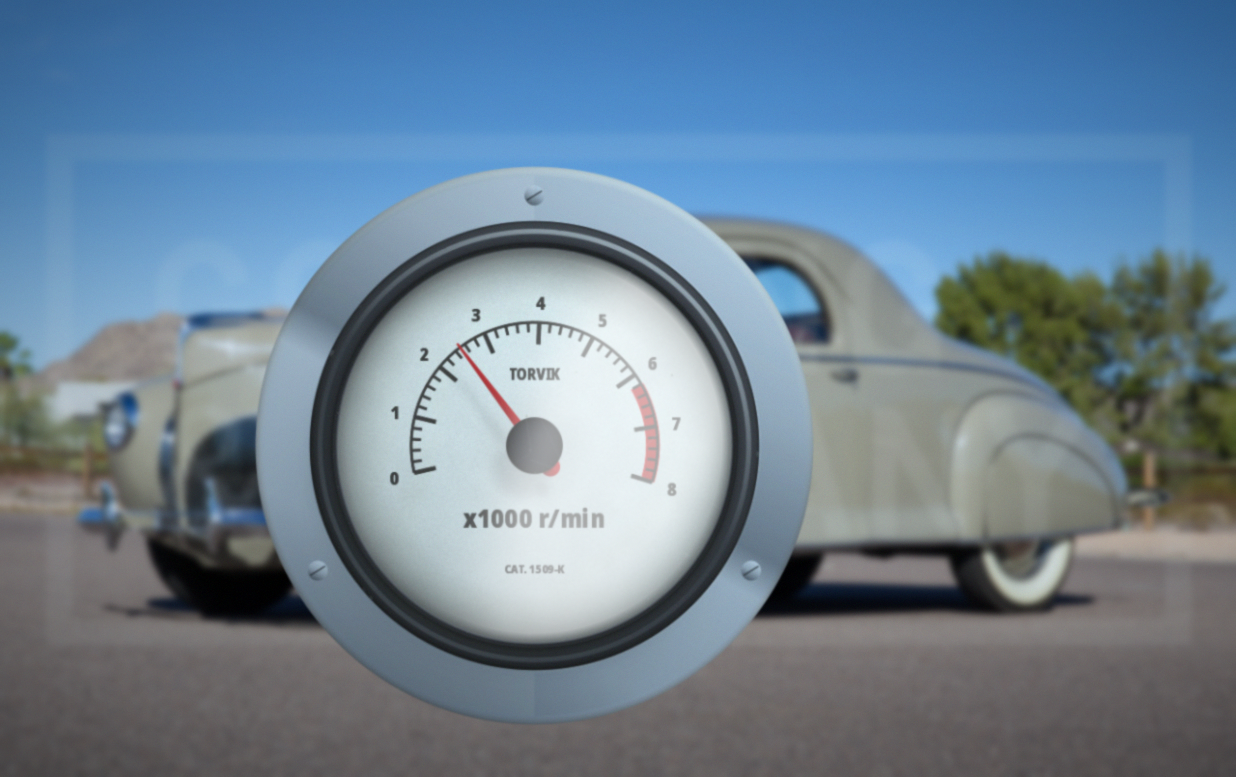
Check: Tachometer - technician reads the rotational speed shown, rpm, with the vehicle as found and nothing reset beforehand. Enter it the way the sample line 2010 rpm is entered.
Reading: 2500 rpm
